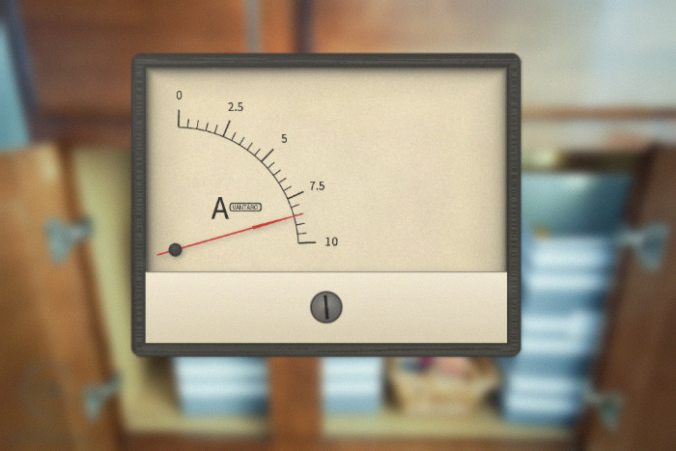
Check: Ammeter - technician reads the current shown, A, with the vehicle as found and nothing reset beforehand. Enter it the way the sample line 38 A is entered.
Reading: 8.5 A
